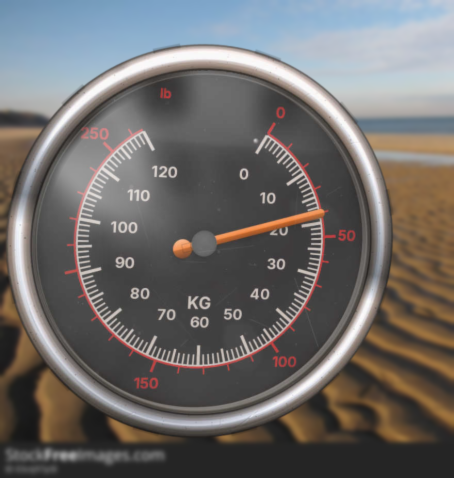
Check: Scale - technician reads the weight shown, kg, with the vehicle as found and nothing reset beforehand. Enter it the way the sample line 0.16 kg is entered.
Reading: 18 kg
